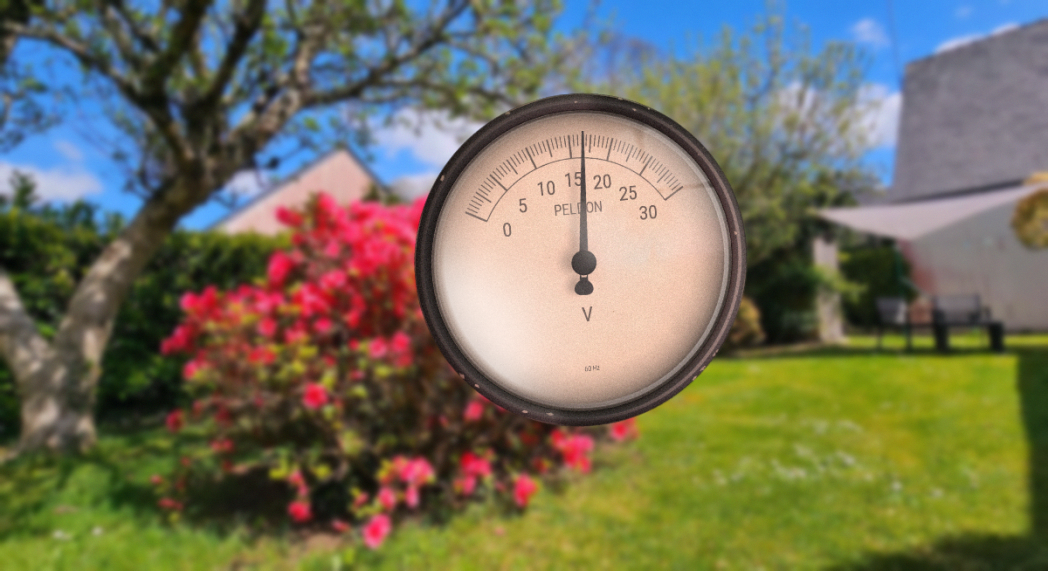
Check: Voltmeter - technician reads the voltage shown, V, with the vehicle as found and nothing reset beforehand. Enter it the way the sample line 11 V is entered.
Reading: 16.5 V
